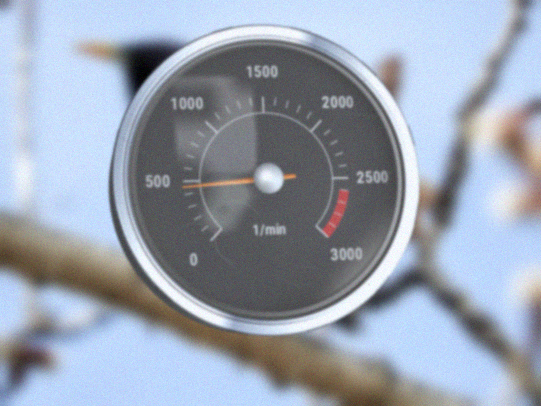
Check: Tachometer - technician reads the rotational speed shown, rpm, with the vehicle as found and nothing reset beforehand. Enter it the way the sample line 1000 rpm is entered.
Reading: 450 rpm
